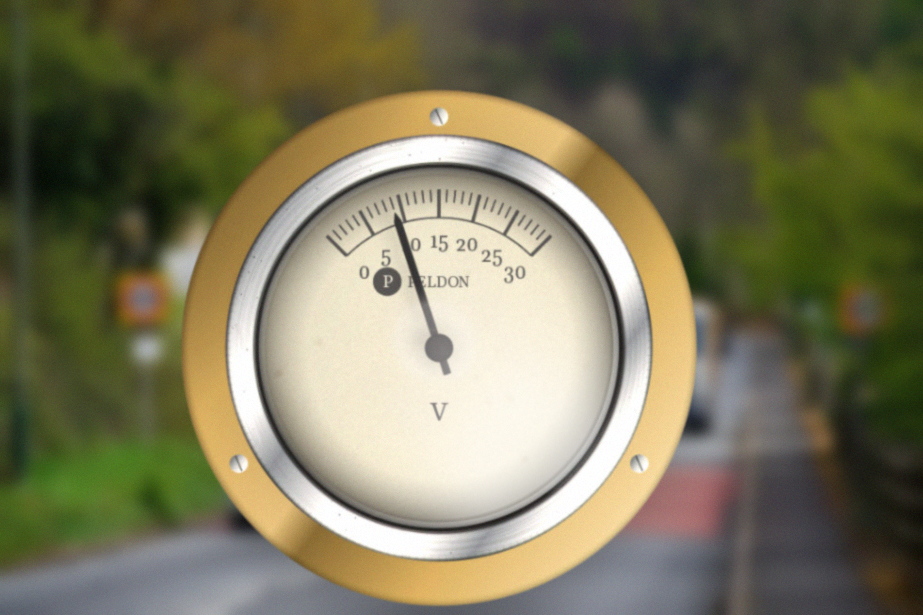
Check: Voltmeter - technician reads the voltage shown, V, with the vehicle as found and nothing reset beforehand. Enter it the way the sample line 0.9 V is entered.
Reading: 9 V
